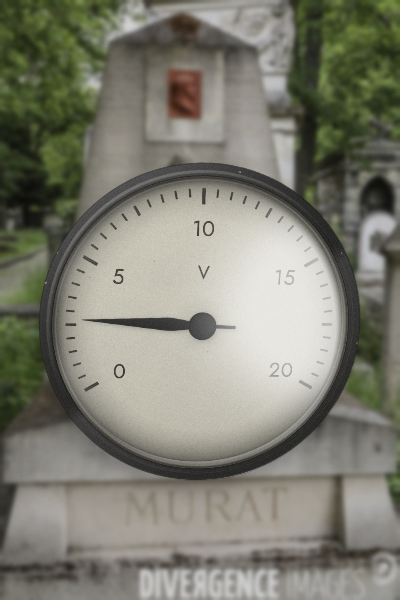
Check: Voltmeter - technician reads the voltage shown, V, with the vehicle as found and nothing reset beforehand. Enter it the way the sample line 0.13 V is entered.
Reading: 2.75 V
